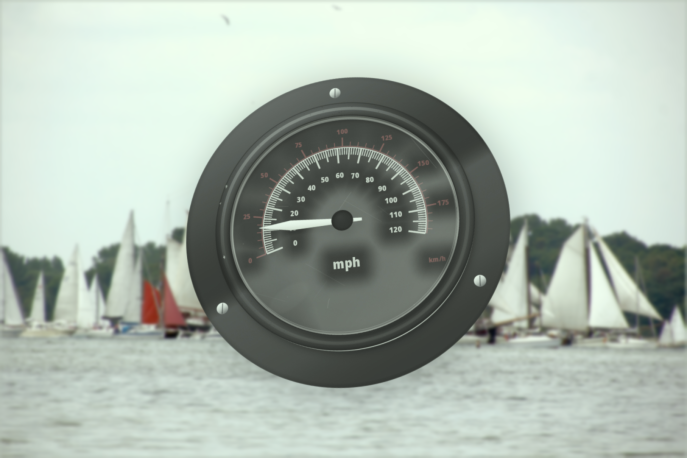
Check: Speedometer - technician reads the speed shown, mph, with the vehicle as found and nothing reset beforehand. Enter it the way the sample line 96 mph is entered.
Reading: 10 mph
